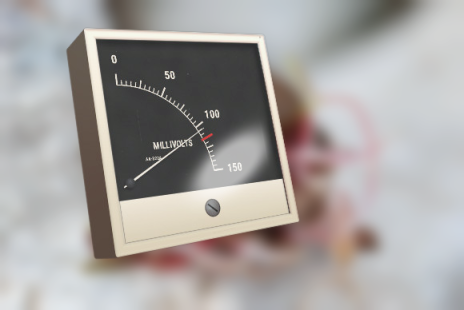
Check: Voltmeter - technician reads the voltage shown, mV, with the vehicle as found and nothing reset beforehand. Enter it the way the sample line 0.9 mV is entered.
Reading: 105 mV
